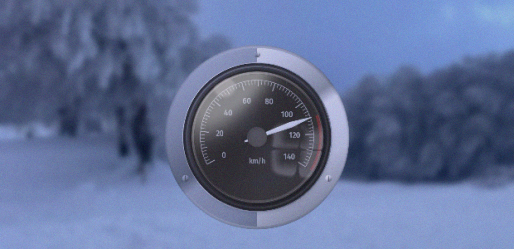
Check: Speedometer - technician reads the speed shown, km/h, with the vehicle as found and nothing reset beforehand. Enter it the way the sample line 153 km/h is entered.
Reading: 110 km/h
